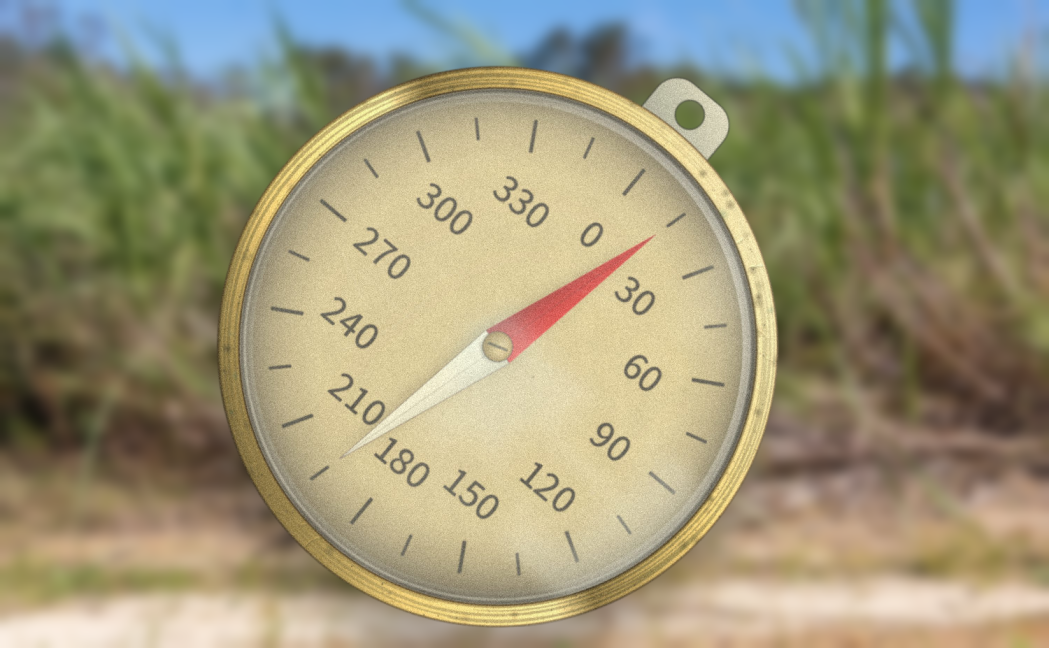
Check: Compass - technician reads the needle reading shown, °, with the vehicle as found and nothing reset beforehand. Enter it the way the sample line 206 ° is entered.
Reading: 15 °
